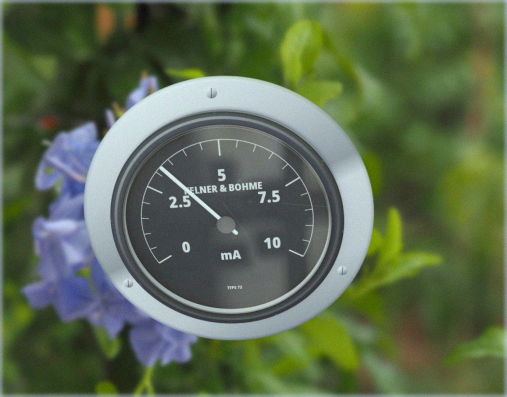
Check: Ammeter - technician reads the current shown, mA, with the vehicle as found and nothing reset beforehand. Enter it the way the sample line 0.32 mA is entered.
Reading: 3.25 mA
